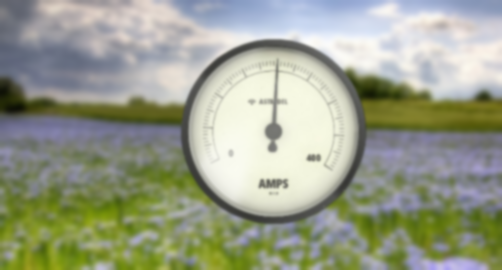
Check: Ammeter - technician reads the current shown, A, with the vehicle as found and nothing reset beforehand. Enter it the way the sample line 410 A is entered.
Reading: 200 A
